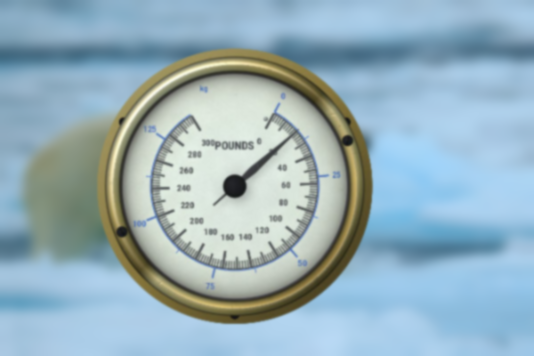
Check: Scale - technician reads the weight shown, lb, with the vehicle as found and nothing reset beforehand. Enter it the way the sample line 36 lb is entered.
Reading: 20 lb
